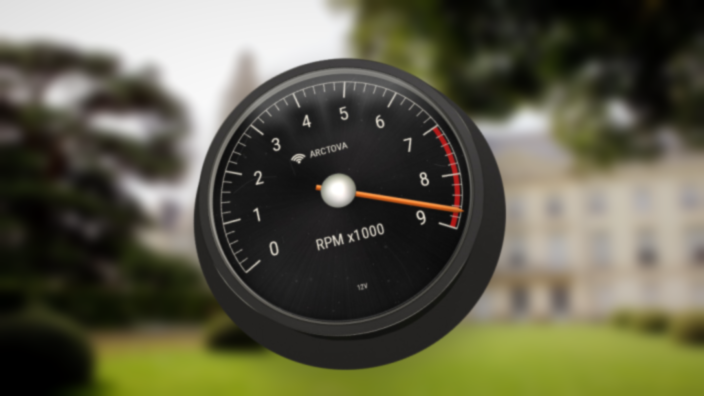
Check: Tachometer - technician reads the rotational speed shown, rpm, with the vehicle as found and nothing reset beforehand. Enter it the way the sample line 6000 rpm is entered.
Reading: 8700 rpm
